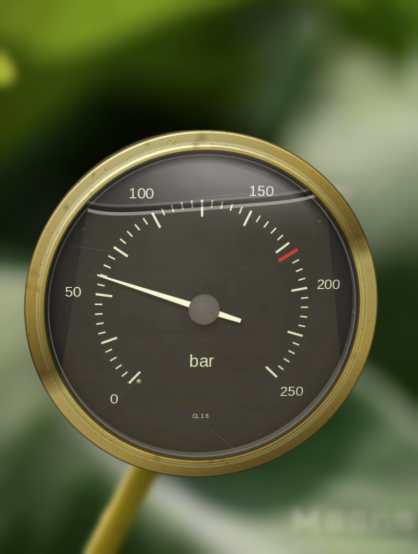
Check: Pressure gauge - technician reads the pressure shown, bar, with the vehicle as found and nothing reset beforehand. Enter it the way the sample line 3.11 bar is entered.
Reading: 60 bar
